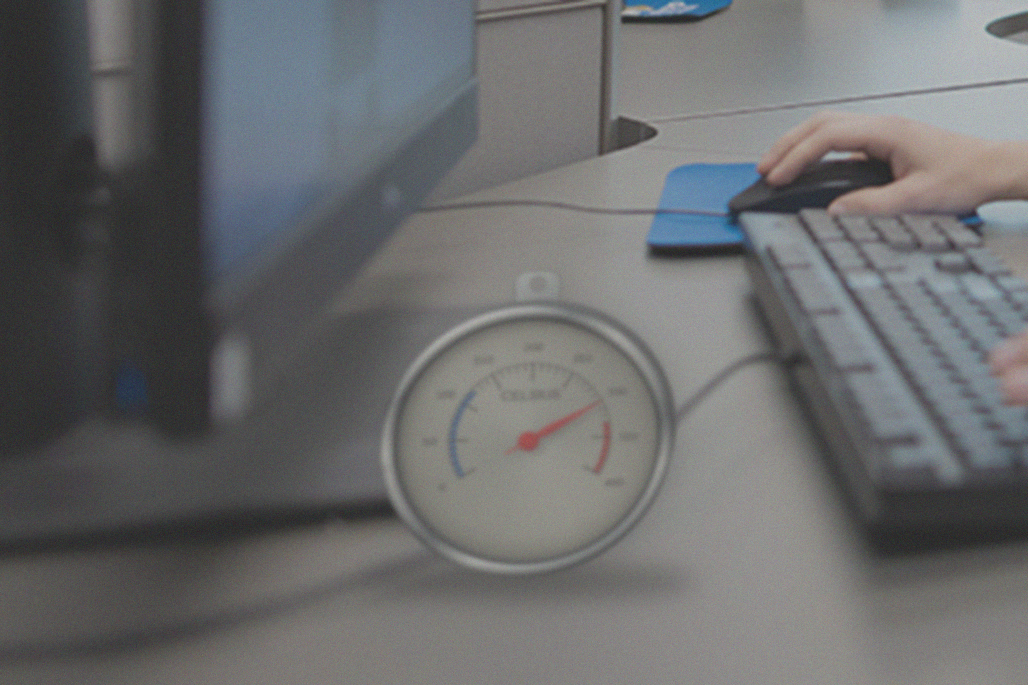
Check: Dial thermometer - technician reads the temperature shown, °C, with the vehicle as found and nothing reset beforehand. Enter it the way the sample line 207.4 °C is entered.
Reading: 300 °C
